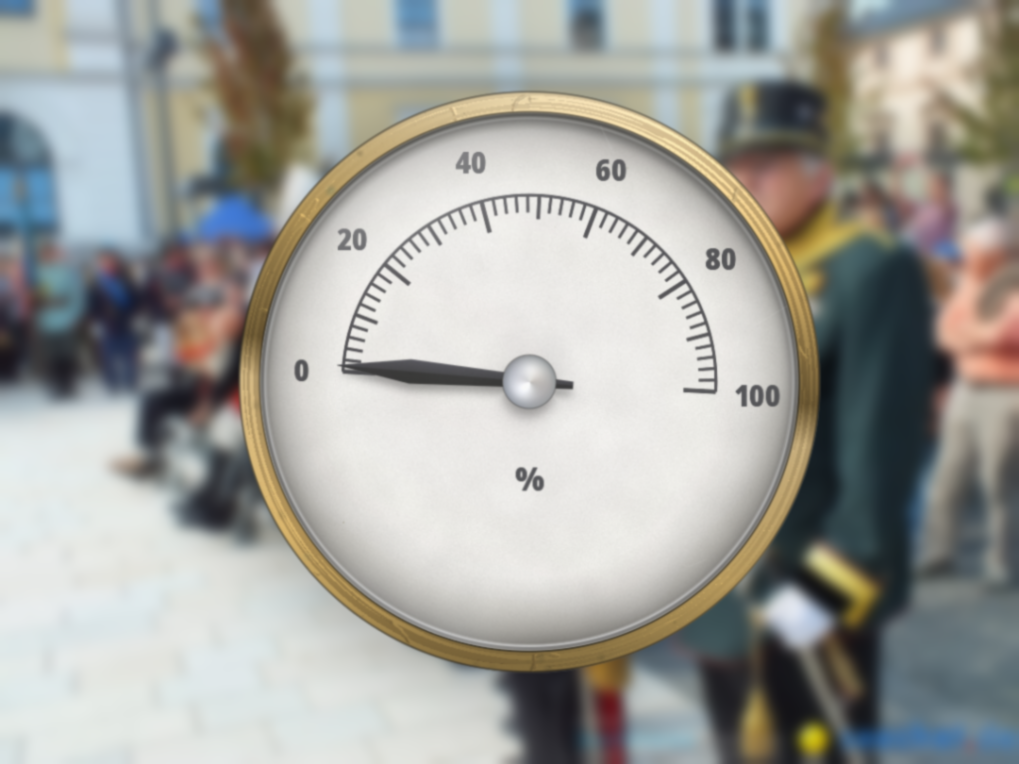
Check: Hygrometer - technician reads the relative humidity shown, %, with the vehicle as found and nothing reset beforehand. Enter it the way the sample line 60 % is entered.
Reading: 1 %
